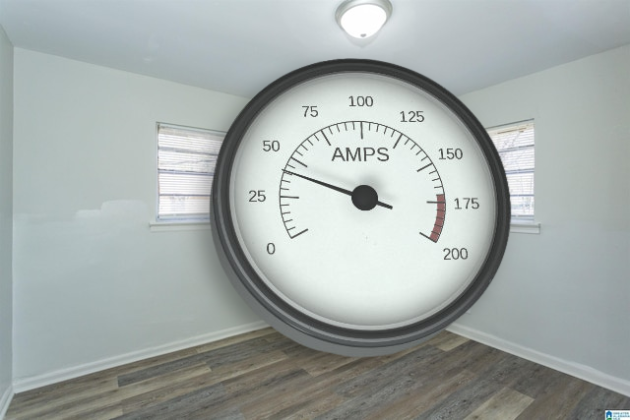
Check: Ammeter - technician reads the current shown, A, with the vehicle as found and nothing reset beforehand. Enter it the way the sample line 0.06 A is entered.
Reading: 40 A
